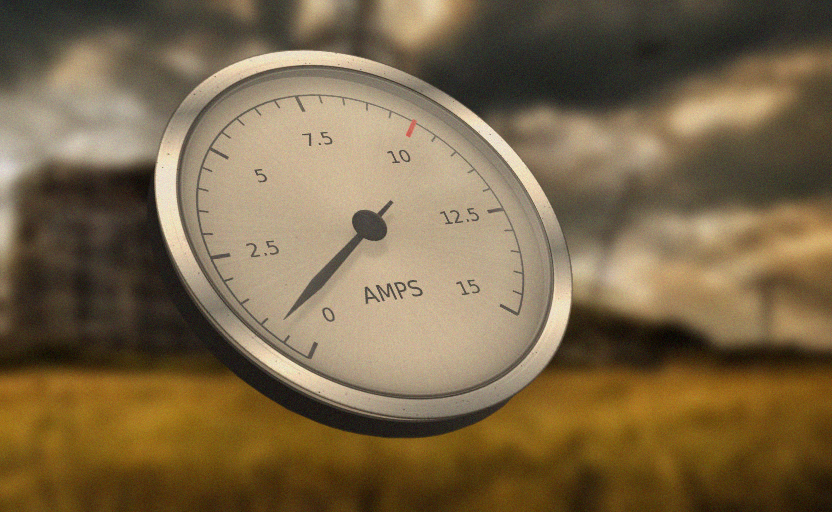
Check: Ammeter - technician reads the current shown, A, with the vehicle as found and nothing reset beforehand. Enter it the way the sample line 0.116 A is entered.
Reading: 0.75 A
